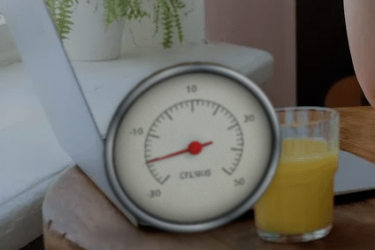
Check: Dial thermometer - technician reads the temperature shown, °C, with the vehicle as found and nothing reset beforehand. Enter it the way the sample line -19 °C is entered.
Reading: -20 °C
